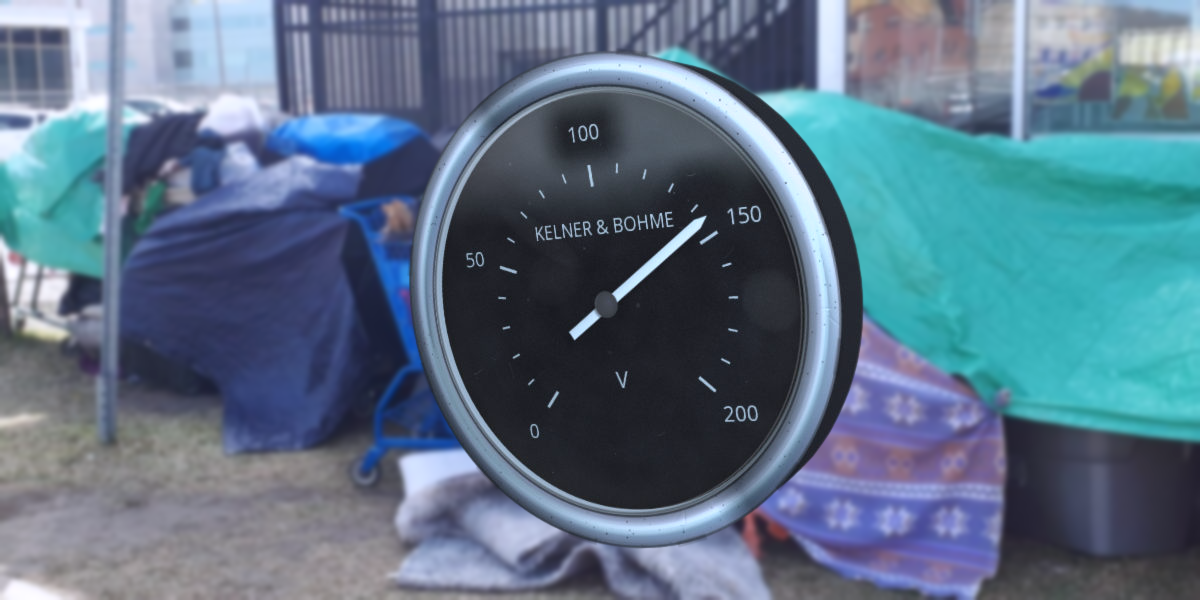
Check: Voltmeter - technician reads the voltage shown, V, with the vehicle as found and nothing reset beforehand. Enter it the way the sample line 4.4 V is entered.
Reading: 145 V
